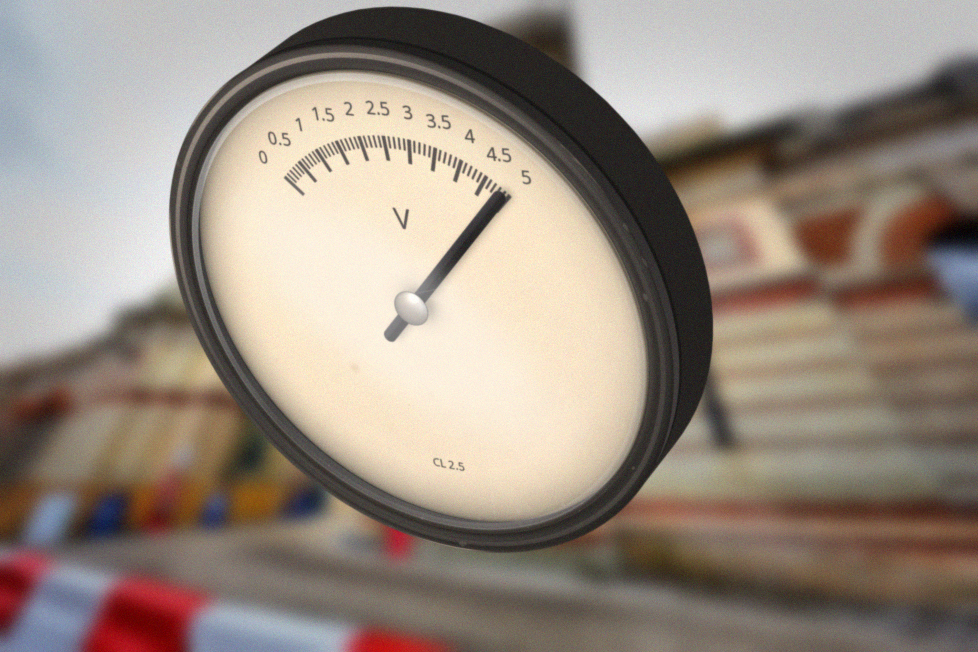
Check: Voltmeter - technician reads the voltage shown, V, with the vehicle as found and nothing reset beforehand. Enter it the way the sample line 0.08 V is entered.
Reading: 4.9 V
